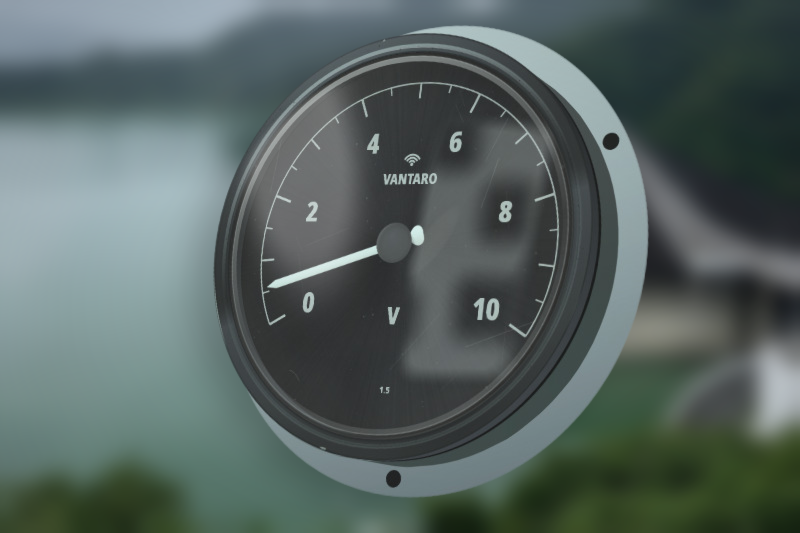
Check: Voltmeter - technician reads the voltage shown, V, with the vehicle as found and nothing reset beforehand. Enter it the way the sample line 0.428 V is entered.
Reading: 0.5 V
